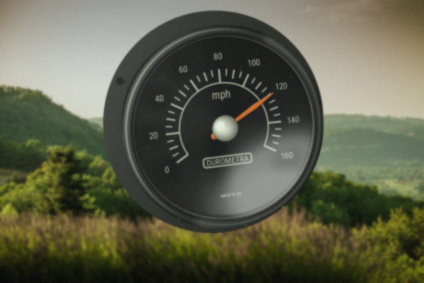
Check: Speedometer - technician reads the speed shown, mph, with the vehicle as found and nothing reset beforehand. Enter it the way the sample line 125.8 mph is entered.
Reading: 120 mph
